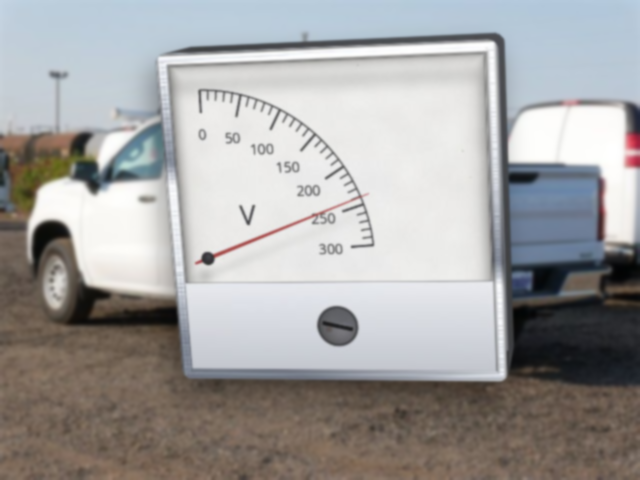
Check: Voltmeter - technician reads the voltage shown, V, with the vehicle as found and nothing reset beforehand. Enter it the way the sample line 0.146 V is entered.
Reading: 240 V
